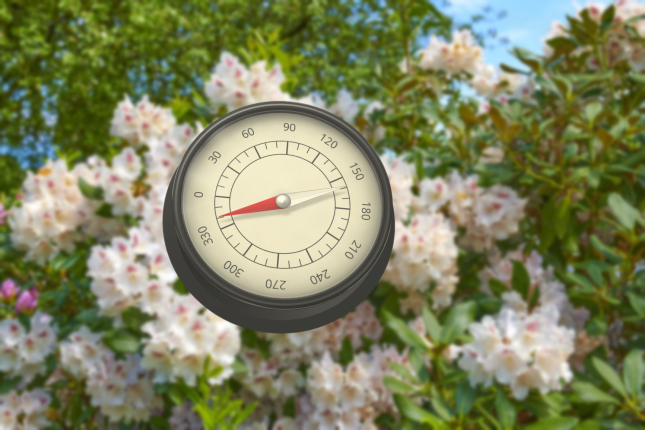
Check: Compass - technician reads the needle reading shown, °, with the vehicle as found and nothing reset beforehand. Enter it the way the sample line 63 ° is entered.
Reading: 340 °
